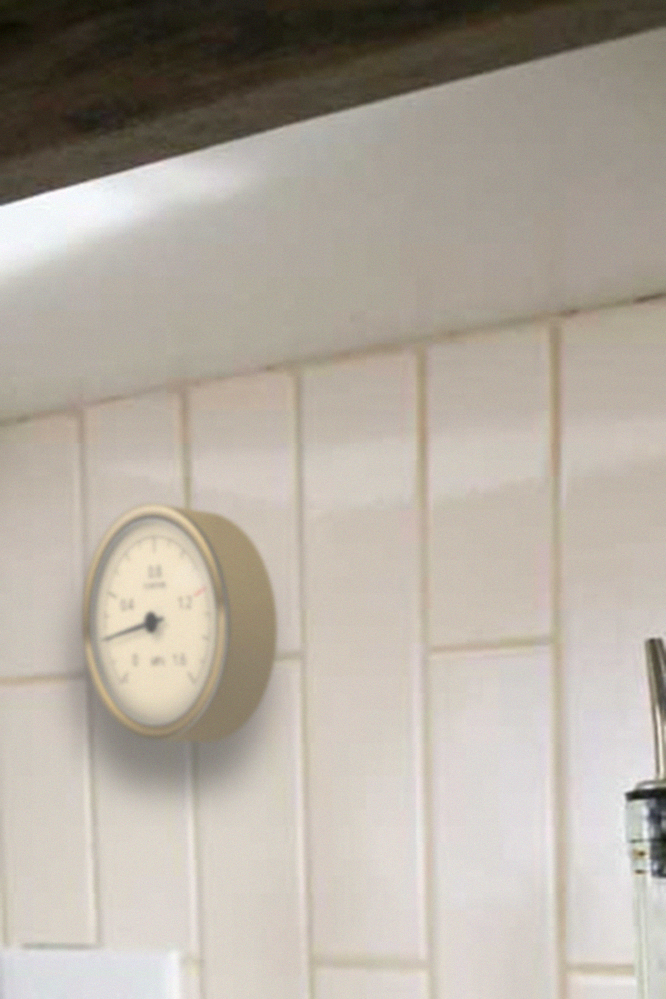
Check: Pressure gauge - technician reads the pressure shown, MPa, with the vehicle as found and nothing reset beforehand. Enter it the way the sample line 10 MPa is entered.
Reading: 0.2 MPa
